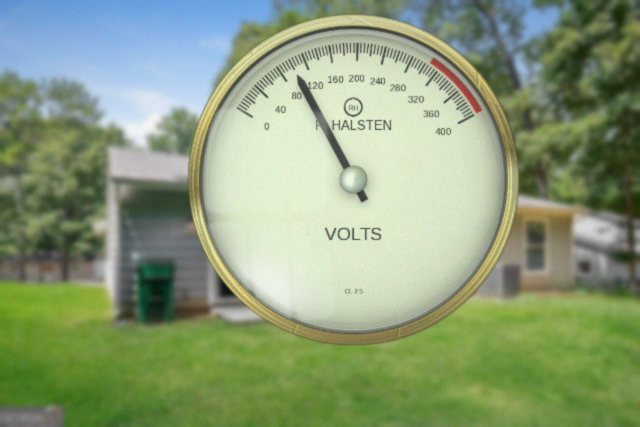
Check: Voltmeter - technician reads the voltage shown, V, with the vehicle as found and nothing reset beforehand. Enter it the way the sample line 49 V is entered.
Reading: 100 V
